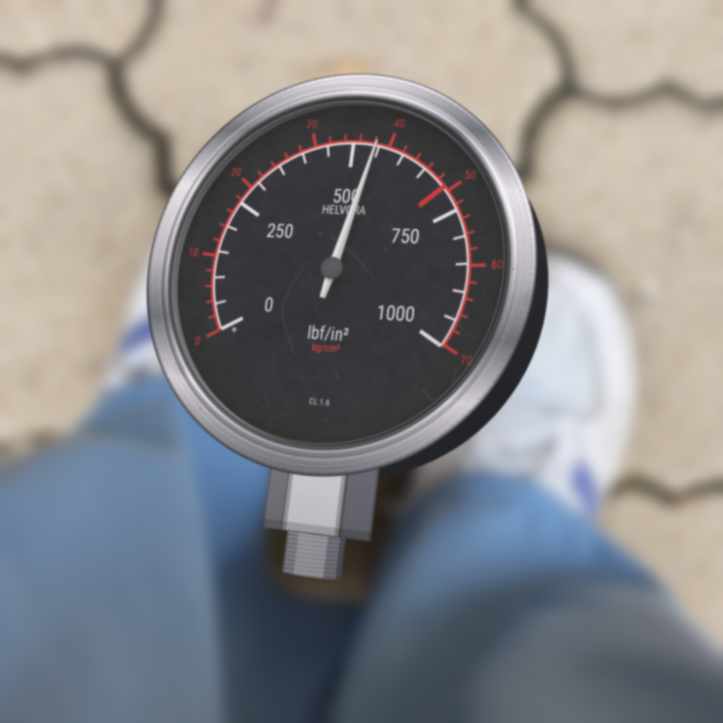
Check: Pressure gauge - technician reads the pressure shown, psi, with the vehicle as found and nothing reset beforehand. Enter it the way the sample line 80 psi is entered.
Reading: 550 psi
